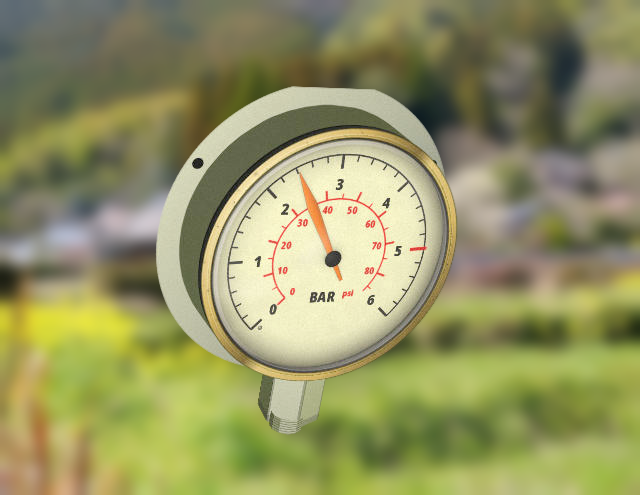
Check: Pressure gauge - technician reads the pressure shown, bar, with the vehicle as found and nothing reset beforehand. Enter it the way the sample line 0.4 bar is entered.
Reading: 2.4 bar
